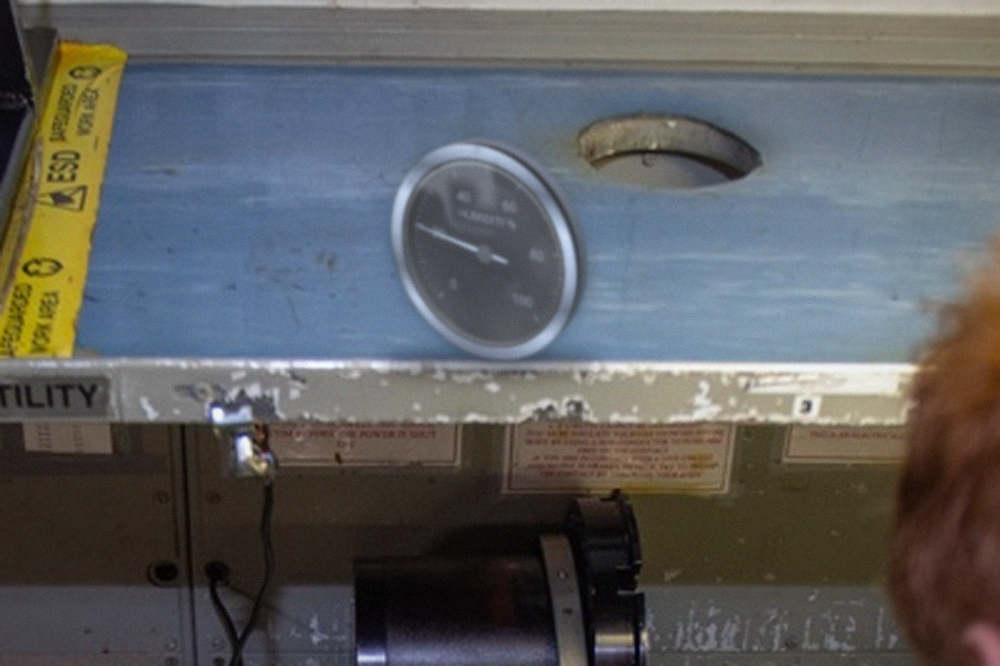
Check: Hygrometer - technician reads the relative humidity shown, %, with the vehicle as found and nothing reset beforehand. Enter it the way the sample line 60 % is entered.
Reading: 20 %
